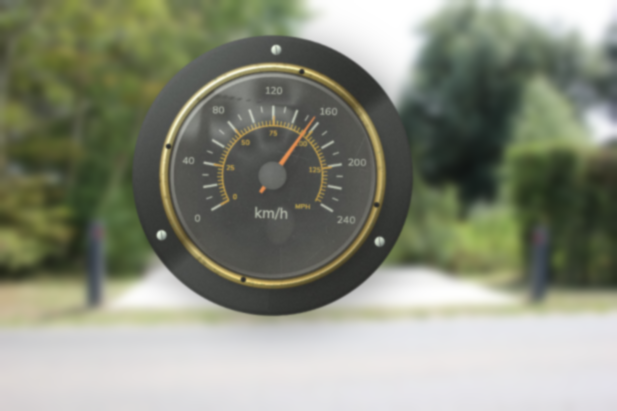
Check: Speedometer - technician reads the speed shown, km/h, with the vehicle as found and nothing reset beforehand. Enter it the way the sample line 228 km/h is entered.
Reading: 155 km/h
